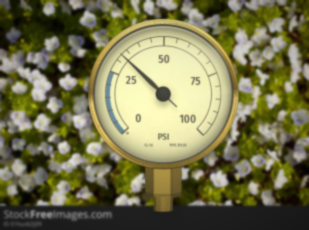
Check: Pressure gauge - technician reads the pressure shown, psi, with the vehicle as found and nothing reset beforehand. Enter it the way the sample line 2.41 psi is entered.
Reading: 32.5 psi
